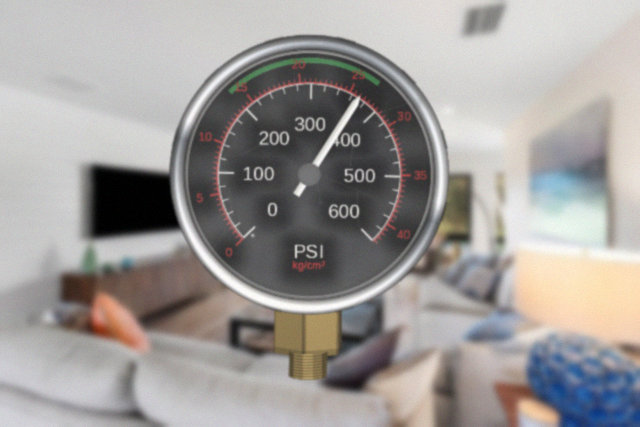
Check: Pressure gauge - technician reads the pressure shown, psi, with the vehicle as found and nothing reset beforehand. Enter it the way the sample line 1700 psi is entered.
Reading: 370 psi
